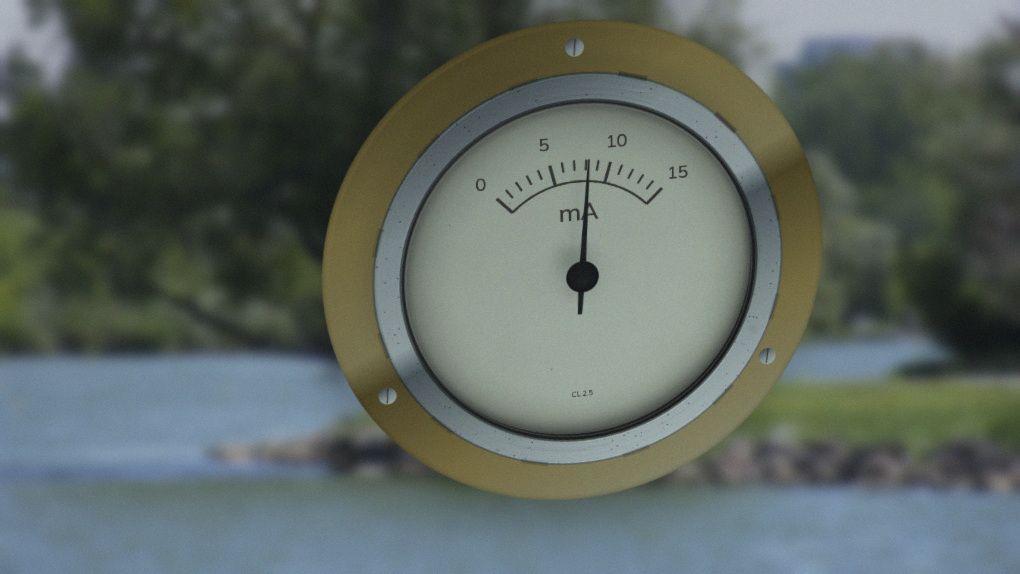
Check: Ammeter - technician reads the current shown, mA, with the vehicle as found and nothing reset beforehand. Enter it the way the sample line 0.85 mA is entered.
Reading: 8 mA
